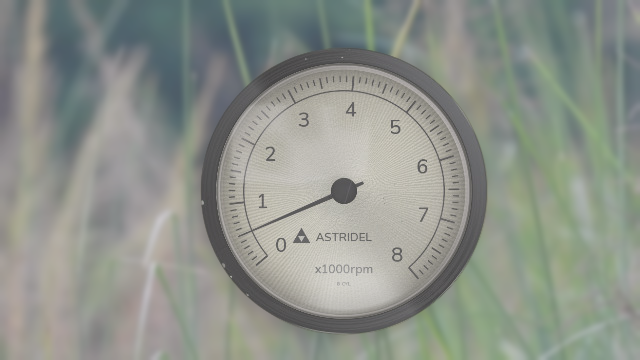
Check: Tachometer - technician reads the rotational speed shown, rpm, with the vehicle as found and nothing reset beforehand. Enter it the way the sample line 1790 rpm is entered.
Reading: 500 rpm
